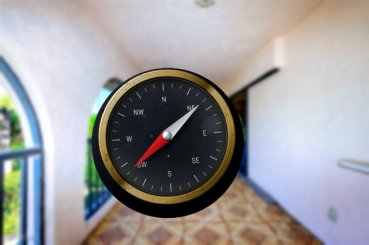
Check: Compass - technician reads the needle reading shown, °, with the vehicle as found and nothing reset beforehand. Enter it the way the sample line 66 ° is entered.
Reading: 230 °
